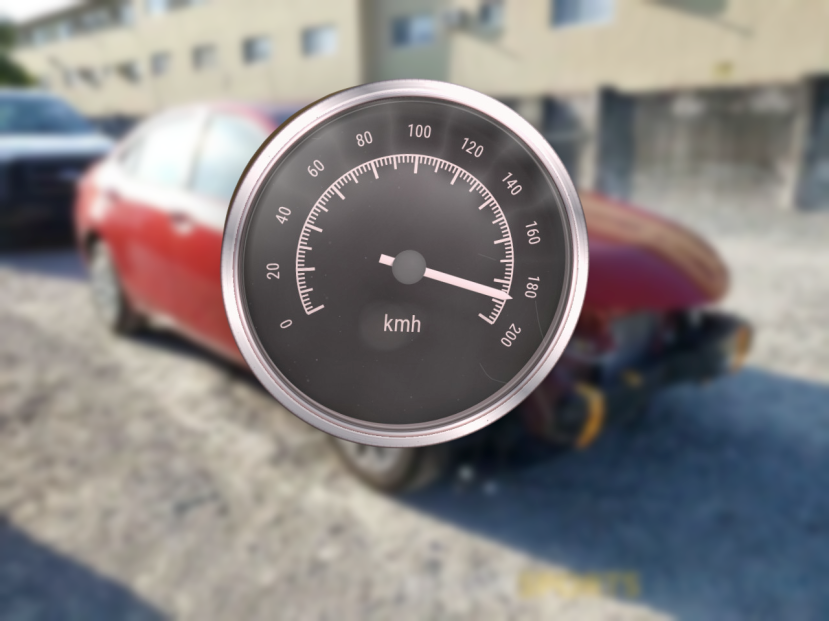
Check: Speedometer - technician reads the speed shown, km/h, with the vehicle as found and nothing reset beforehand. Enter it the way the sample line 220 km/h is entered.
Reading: 186 km/h
